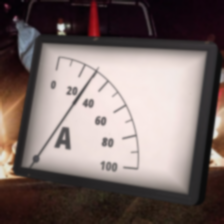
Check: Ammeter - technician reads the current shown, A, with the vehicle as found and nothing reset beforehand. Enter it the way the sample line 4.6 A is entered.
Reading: 30 A
